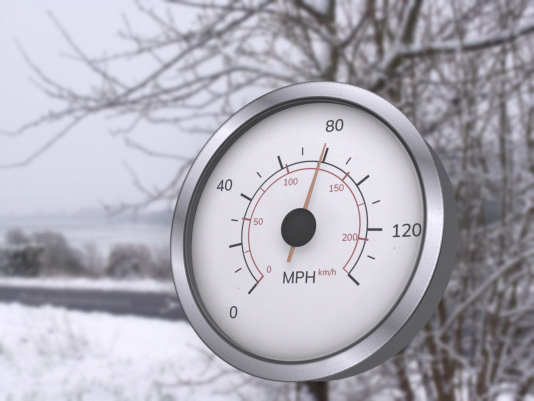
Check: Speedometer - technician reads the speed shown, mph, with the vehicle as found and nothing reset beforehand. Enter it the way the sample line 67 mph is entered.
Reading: 80 mph
